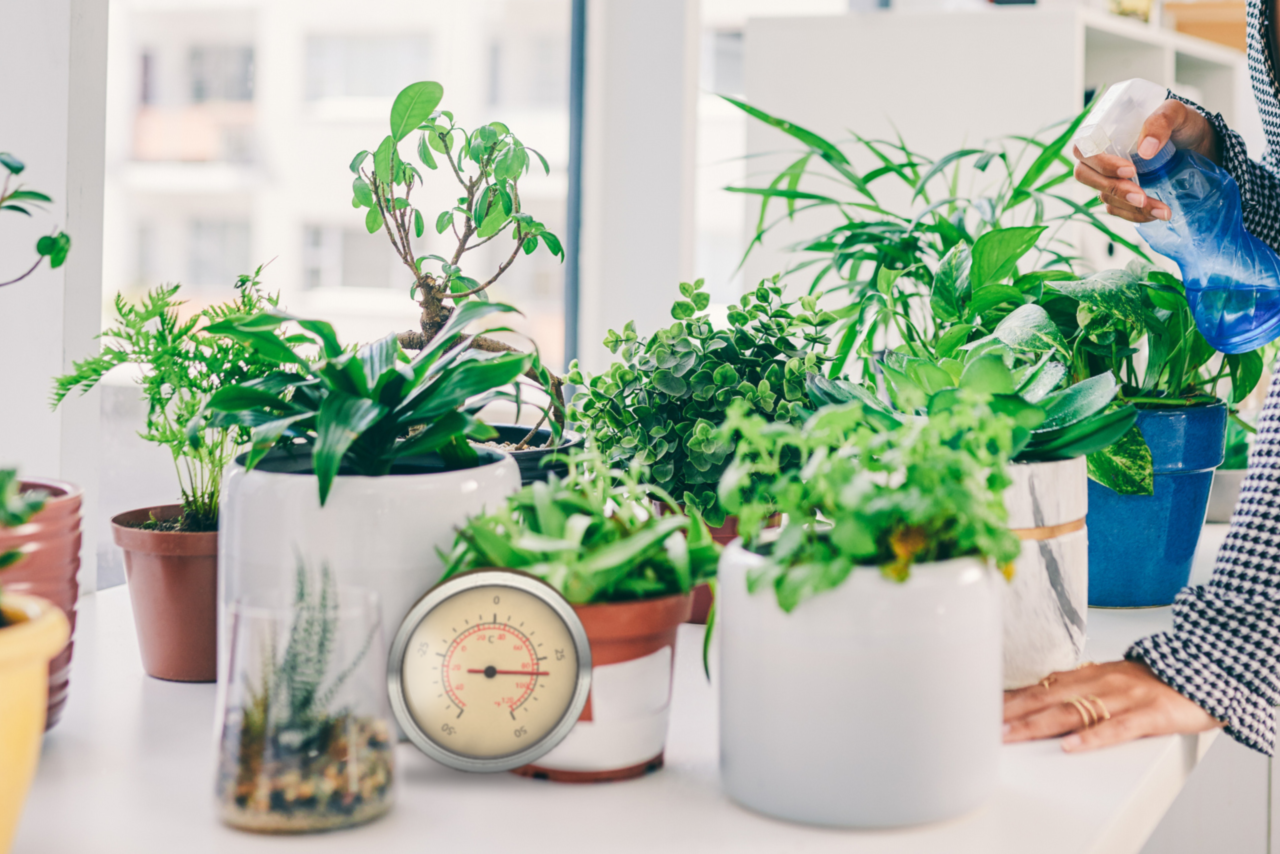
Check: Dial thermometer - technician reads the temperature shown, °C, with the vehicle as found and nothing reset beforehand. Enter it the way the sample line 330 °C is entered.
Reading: 30 °C
